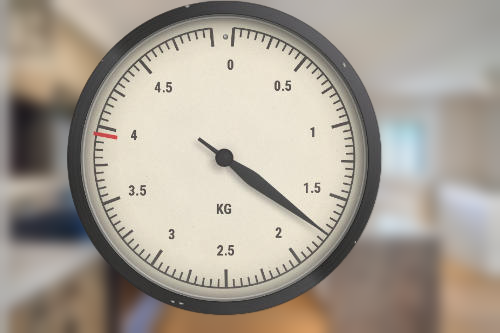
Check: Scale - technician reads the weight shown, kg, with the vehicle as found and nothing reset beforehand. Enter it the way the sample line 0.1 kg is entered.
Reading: 1.75 kg
